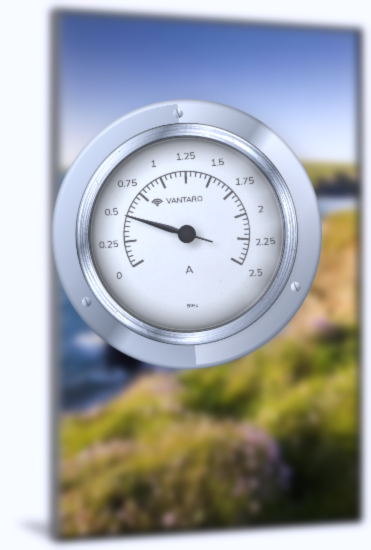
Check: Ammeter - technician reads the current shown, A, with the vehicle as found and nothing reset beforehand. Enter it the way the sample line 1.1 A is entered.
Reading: 0.5 A
